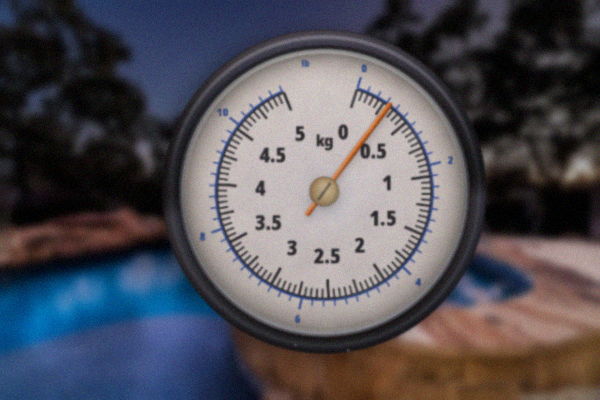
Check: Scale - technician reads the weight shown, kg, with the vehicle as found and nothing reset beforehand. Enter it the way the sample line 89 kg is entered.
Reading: 0.3 kg
